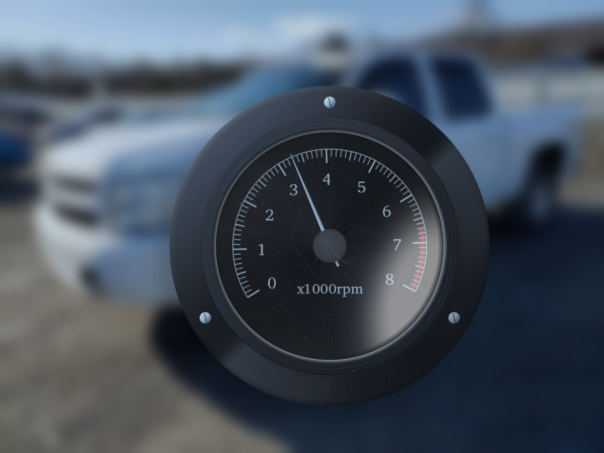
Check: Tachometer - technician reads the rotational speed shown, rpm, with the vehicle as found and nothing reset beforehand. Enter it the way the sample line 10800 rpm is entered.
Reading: 3300 rpm
